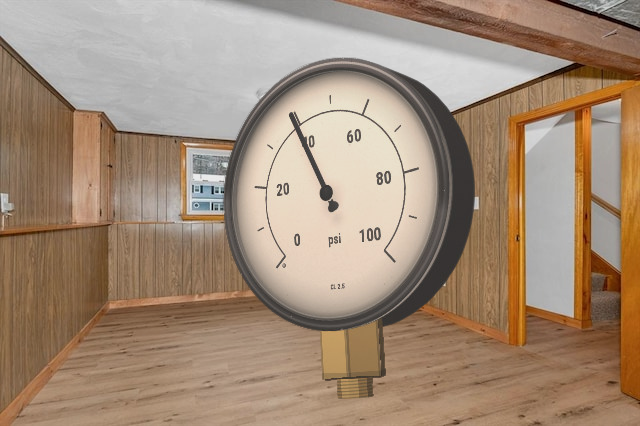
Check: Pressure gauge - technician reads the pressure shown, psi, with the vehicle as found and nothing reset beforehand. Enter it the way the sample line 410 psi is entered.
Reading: 40 psi
